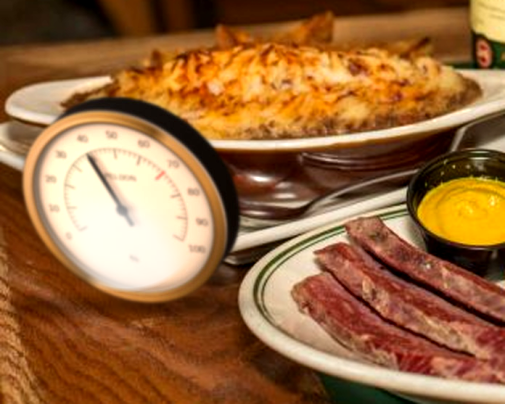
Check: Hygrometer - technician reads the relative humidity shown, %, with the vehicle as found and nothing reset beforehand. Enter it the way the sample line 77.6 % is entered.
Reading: 40 %
